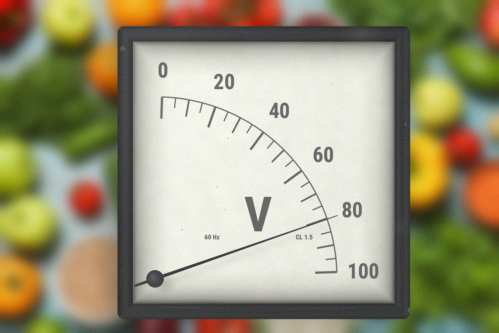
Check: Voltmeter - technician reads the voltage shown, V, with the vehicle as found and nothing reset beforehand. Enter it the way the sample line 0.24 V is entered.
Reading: 80 V
